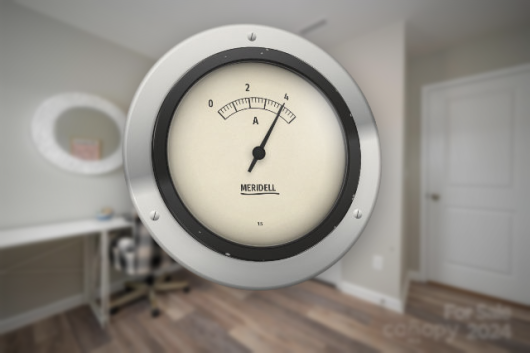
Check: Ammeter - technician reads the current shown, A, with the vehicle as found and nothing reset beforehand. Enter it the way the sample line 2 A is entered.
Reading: 4 A
